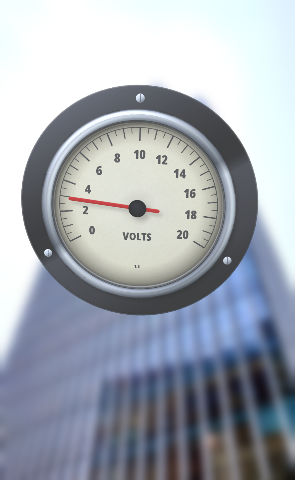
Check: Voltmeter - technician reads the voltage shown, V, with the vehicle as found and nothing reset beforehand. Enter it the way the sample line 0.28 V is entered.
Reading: 3 V
